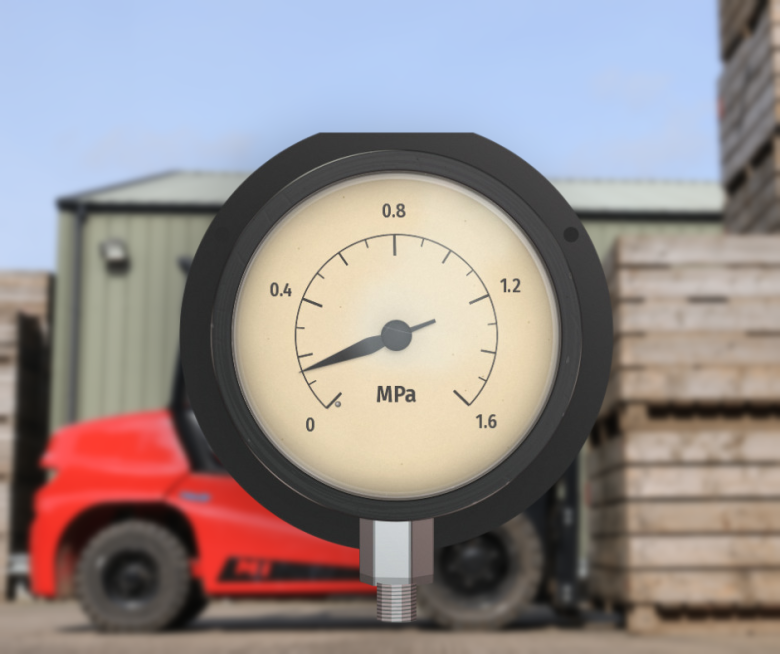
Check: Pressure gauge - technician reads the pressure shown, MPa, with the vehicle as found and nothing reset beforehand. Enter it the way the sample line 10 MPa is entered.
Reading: 0.15 MPa
